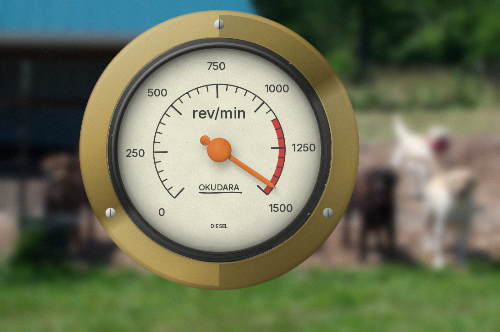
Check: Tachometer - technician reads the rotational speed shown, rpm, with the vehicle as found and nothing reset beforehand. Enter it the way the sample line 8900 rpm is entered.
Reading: 1450 rpm
